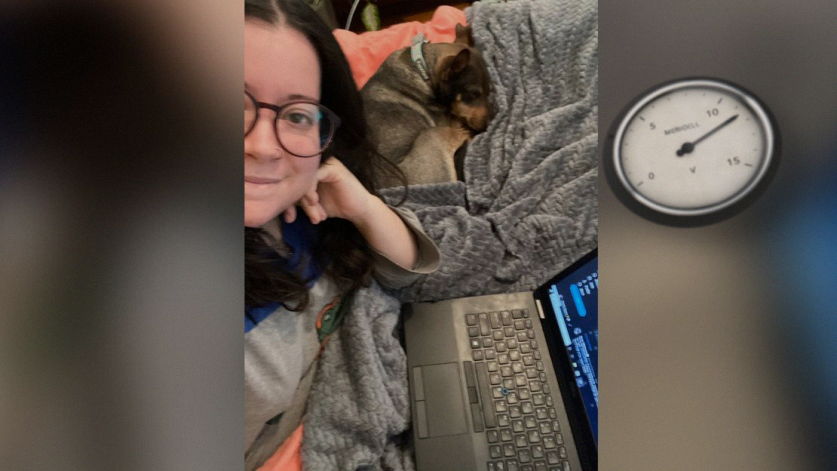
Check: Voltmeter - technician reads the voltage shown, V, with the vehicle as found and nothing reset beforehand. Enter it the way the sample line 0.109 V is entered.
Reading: 11.5 V
